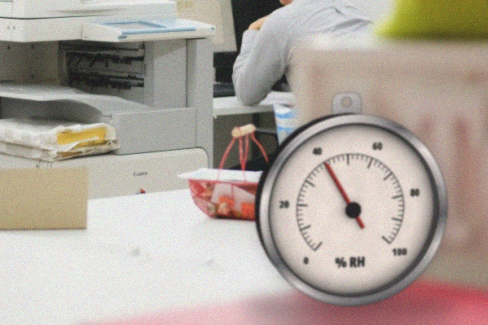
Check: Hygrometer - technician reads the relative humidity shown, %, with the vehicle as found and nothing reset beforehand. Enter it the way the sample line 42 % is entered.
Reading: 40 %
